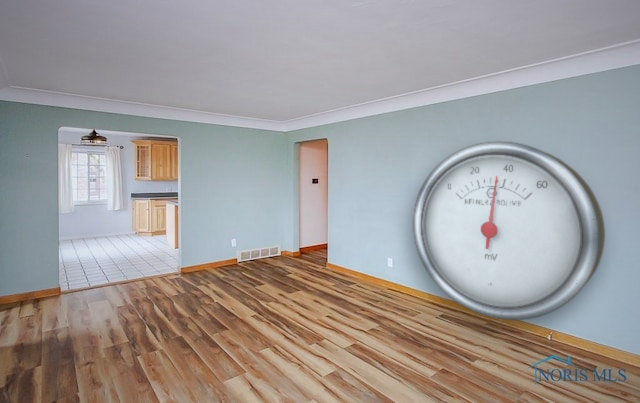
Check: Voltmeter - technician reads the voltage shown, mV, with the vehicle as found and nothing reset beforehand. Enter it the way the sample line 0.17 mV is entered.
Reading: 35 mV
